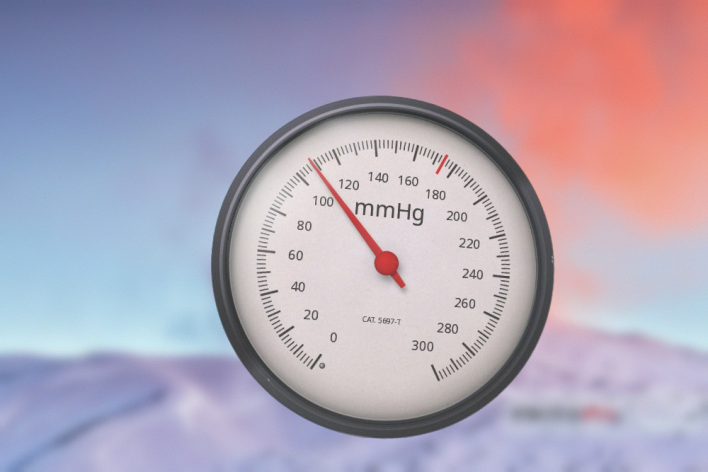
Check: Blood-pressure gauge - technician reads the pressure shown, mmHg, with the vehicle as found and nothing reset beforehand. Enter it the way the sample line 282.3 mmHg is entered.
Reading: 108 mmHg
